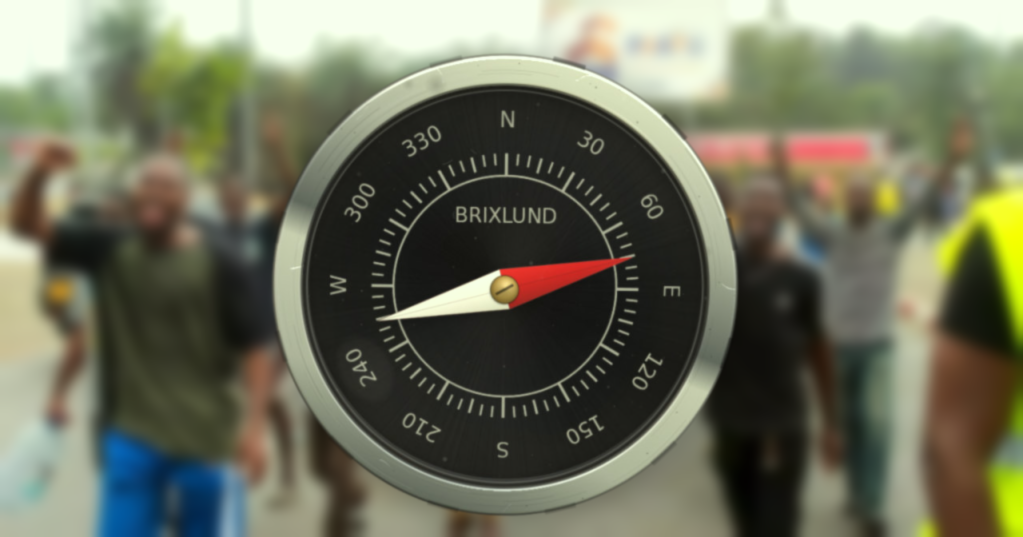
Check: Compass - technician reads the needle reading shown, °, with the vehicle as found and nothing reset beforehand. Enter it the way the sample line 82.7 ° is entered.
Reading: 75 °
